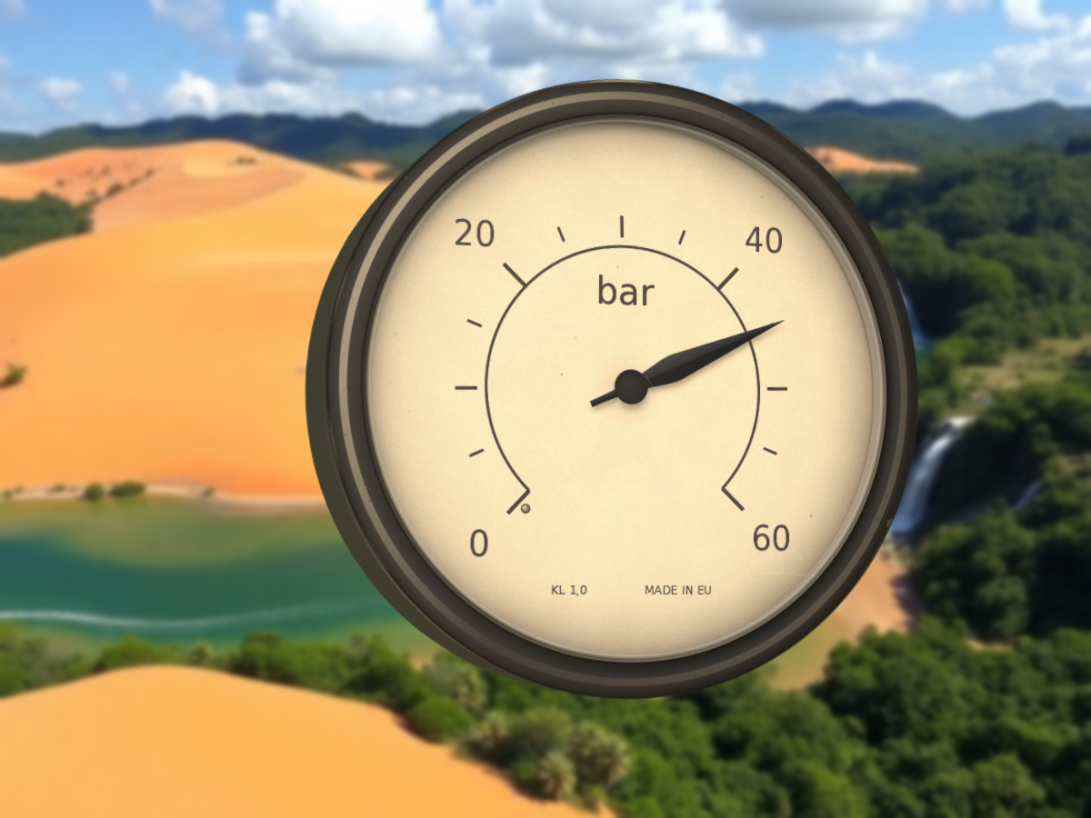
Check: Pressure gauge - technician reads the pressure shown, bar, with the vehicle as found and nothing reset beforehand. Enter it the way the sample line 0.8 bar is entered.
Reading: 45 bar
